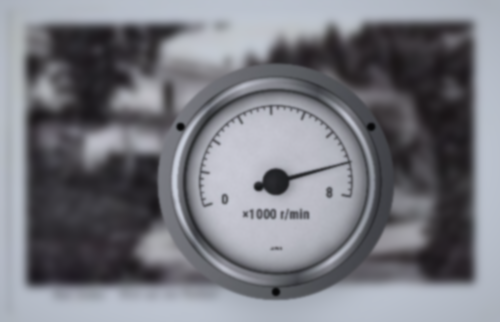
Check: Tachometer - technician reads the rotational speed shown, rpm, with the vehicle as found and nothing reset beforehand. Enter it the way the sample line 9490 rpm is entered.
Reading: 7000 rpm
